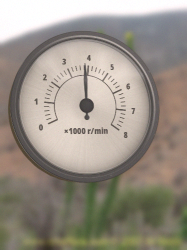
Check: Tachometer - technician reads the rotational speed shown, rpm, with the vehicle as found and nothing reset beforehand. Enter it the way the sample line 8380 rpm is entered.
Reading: 3800 rpm
